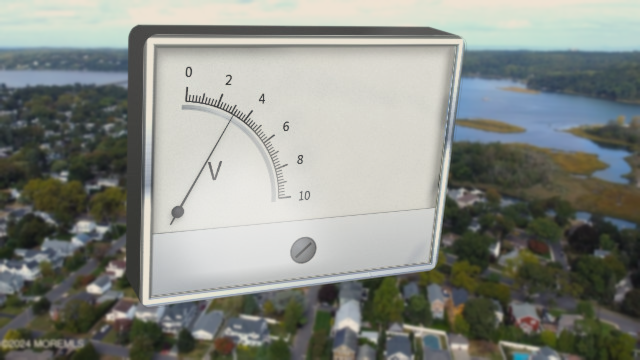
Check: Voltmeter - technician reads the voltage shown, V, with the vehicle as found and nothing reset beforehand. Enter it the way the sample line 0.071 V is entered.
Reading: 3 V
